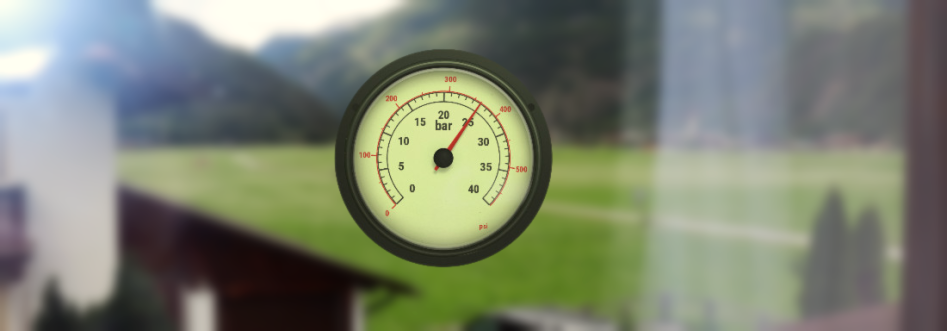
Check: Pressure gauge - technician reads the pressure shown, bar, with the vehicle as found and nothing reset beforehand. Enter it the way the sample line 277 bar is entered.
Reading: 25 bar
